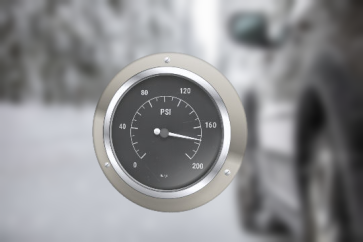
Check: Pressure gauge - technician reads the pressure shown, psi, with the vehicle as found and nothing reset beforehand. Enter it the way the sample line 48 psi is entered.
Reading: 175 psi
